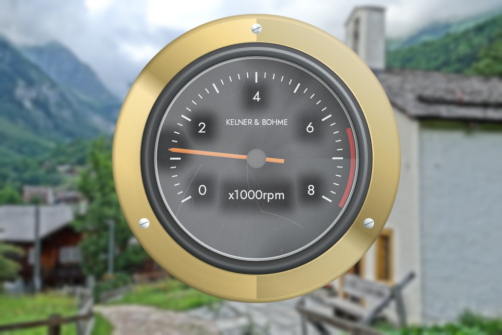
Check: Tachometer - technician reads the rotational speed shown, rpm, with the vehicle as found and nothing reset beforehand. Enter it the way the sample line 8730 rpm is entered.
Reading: 1200 rpm
